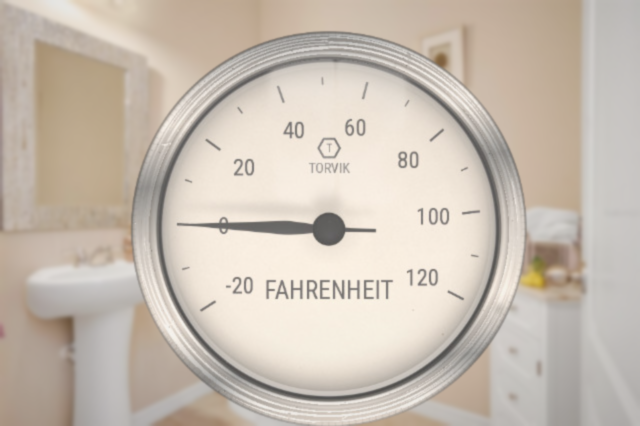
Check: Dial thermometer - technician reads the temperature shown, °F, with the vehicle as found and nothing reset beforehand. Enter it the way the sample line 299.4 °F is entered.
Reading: 0 °F
